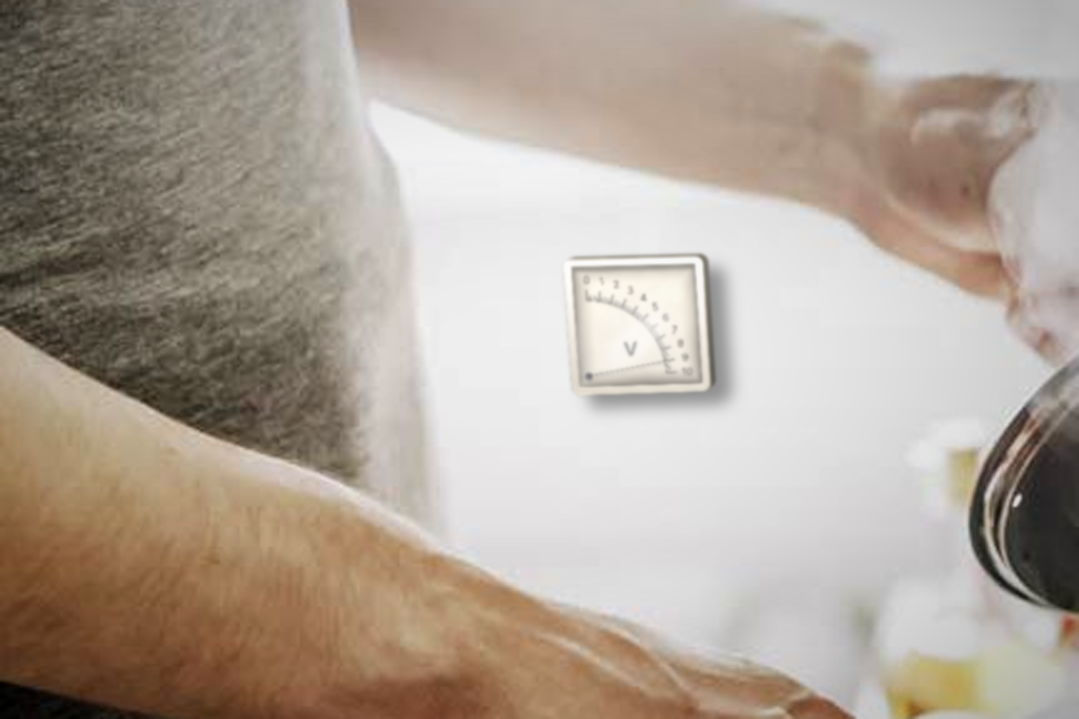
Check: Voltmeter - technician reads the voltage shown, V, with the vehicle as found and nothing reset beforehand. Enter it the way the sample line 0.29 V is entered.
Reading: 9 V
